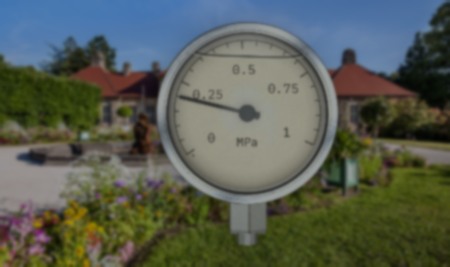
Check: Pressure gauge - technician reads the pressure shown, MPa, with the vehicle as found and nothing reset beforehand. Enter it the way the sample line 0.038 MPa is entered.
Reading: 0.2 MPa
